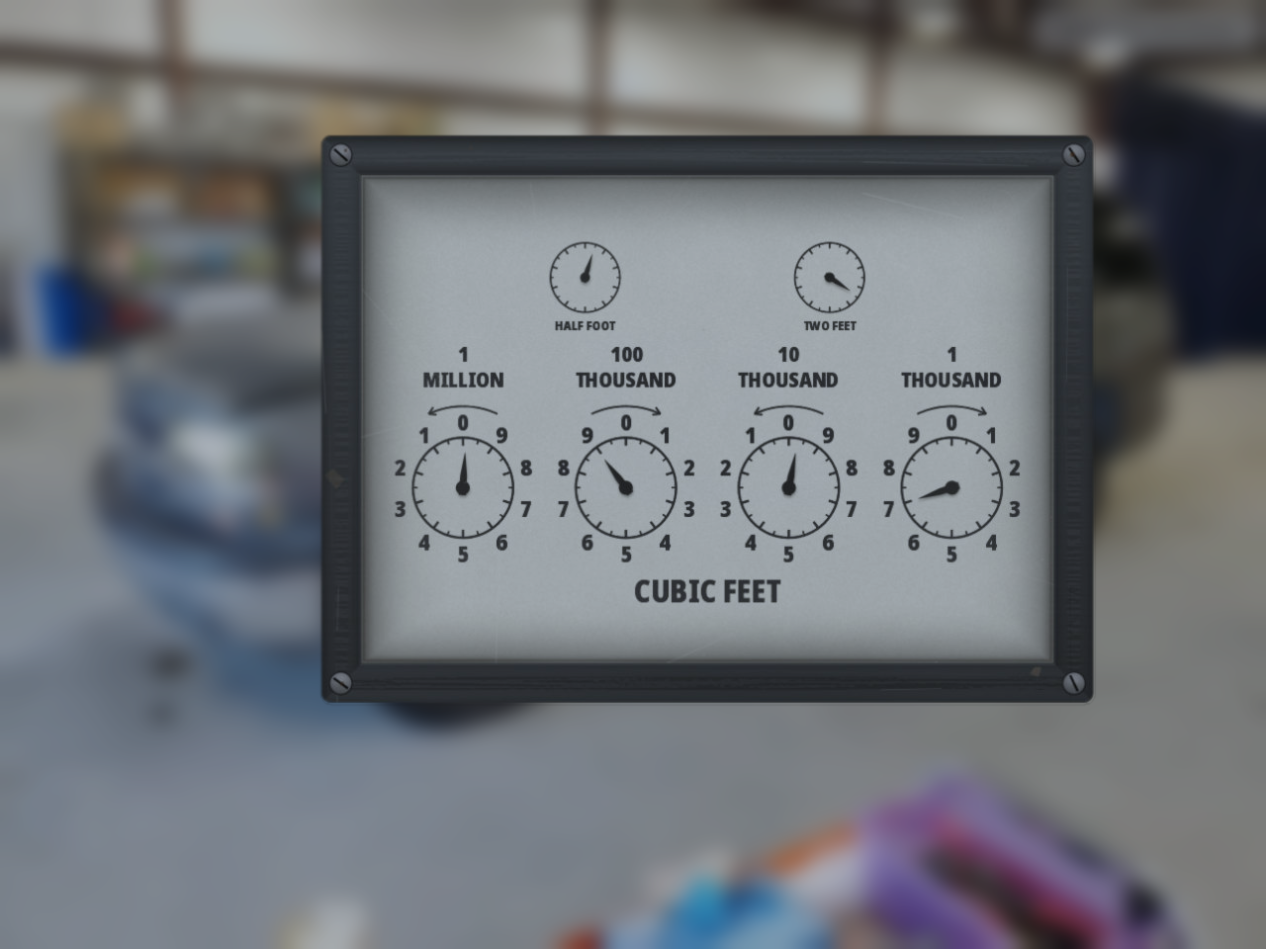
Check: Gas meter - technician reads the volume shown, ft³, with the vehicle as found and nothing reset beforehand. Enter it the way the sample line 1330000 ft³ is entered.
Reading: 989700 ft³
